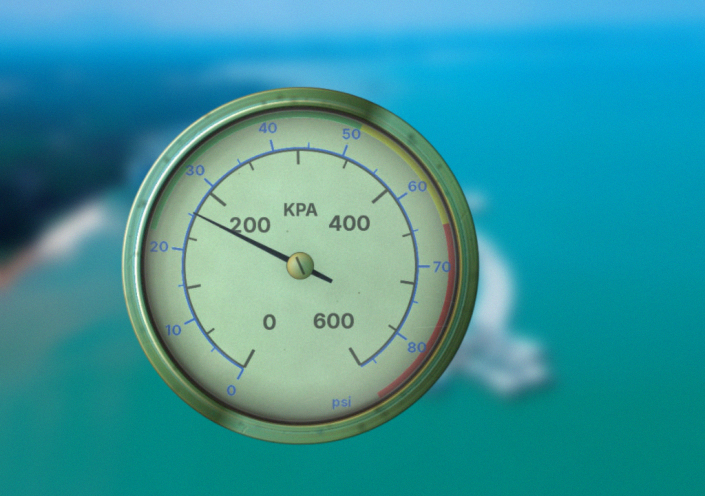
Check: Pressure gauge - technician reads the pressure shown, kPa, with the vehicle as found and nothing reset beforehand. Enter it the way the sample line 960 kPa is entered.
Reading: 175 kPa
